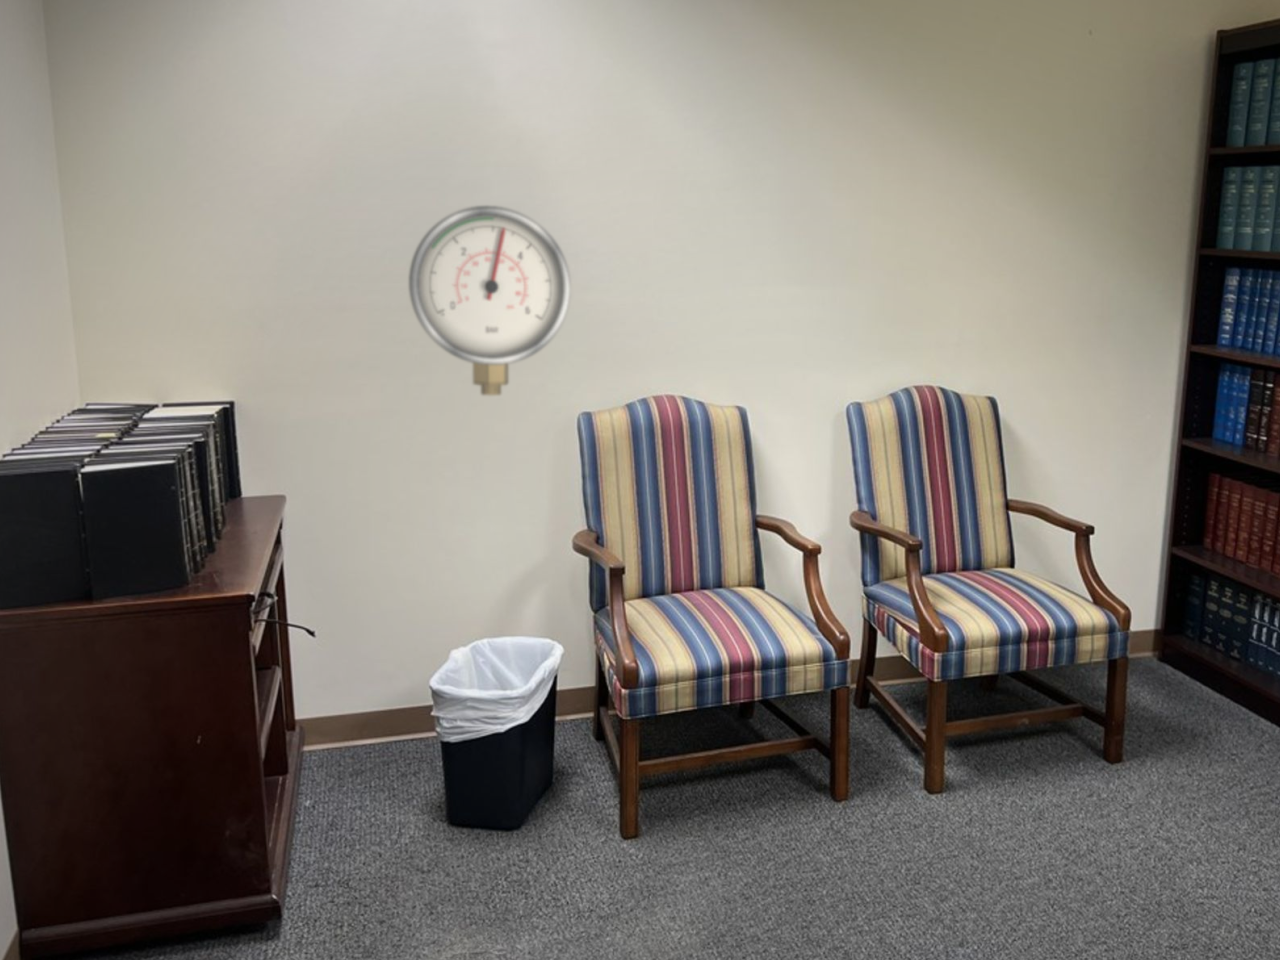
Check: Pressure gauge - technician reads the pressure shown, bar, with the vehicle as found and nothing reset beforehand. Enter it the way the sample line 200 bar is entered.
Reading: 3.25 bar
